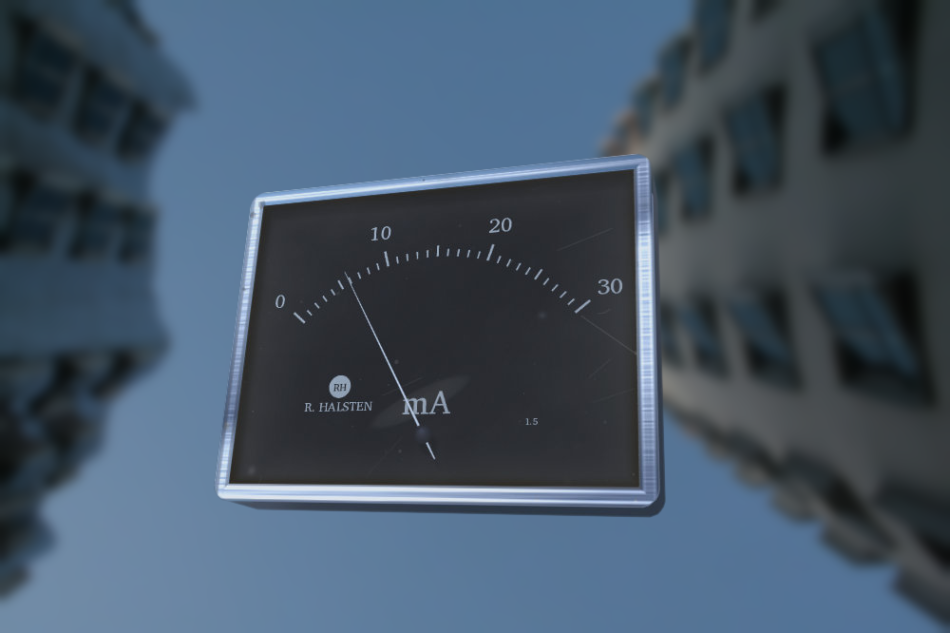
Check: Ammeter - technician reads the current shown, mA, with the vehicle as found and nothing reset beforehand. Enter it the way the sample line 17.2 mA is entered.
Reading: 6 mA
